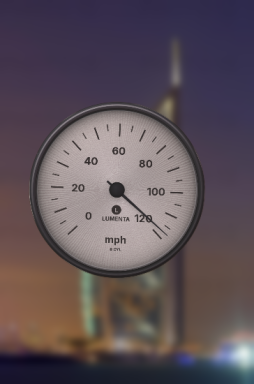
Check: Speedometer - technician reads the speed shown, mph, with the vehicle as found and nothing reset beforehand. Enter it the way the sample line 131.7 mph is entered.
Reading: 117.5 mph
